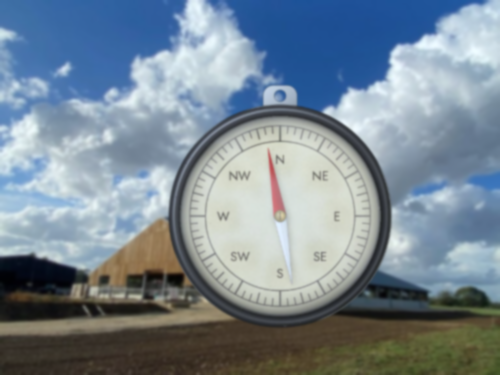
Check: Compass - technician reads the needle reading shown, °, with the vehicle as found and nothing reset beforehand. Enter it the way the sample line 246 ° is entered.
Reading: 350 °
